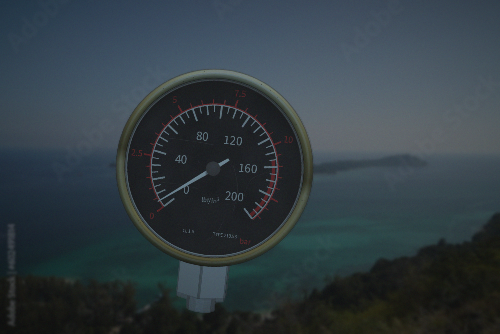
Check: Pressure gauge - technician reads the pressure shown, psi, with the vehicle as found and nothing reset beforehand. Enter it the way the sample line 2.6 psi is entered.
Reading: 5 psi
